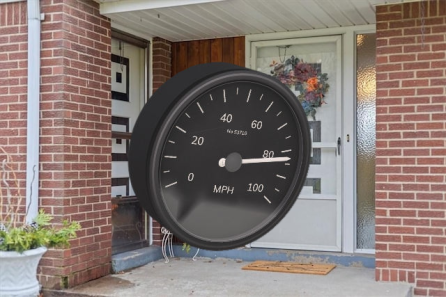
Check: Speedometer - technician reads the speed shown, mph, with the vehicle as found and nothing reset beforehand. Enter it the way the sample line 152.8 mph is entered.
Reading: 82.5 mph
